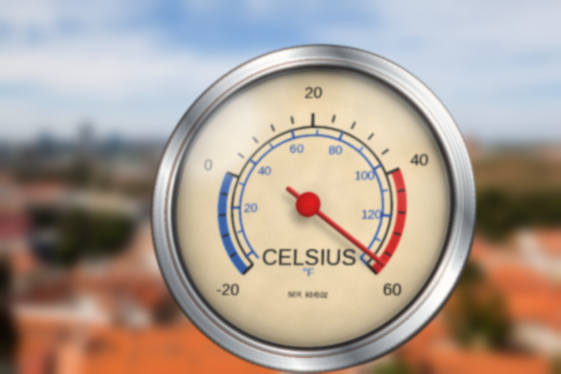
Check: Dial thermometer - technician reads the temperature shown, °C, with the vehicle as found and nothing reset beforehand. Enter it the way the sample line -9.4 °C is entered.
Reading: 58 °C
